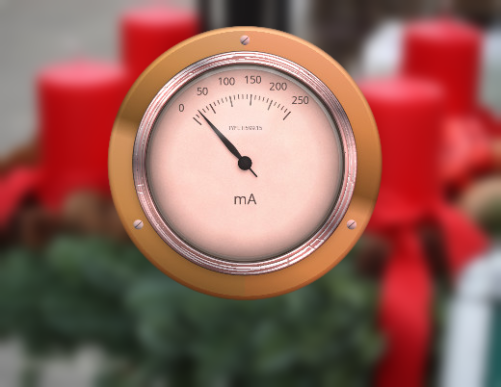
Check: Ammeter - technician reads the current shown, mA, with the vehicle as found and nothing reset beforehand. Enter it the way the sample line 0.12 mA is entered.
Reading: 20 mA
